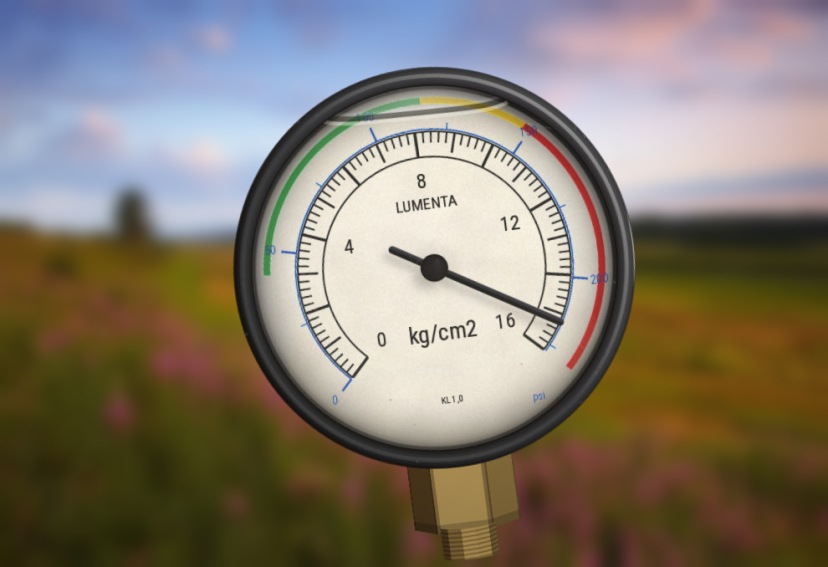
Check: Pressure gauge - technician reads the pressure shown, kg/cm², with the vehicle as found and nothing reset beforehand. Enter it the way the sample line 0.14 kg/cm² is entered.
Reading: 15.2 kg/cm²
